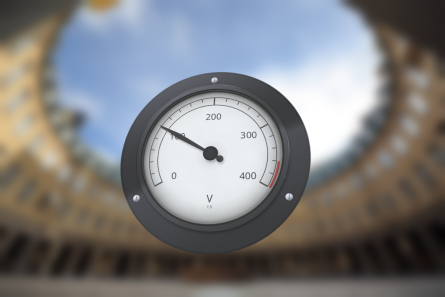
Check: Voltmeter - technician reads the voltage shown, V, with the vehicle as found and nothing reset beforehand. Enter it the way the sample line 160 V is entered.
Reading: 100 V
